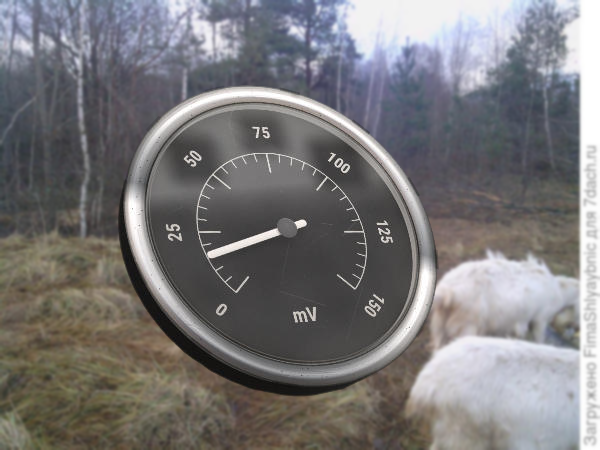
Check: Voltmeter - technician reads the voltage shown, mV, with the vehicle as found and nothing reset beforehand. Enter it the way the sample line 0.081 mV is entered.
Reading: 15 mV
